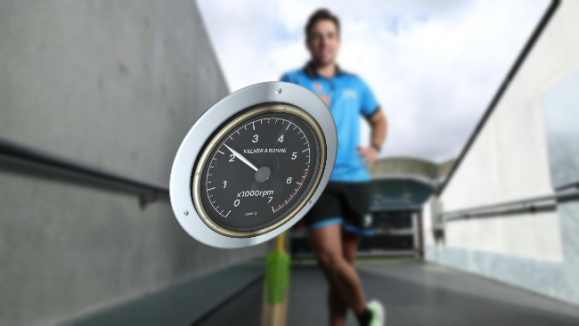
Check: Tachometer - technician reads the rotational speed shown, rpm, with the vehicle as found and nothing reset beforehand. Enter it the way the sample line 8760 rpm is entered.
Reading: 2200 rpm
